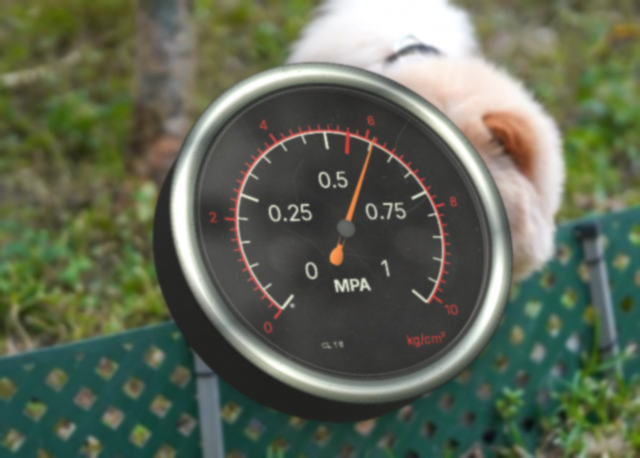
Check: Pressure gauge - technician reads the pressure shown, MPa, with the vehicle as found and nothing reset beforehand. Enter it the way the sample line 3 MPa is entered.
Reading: 0.6 MPa
